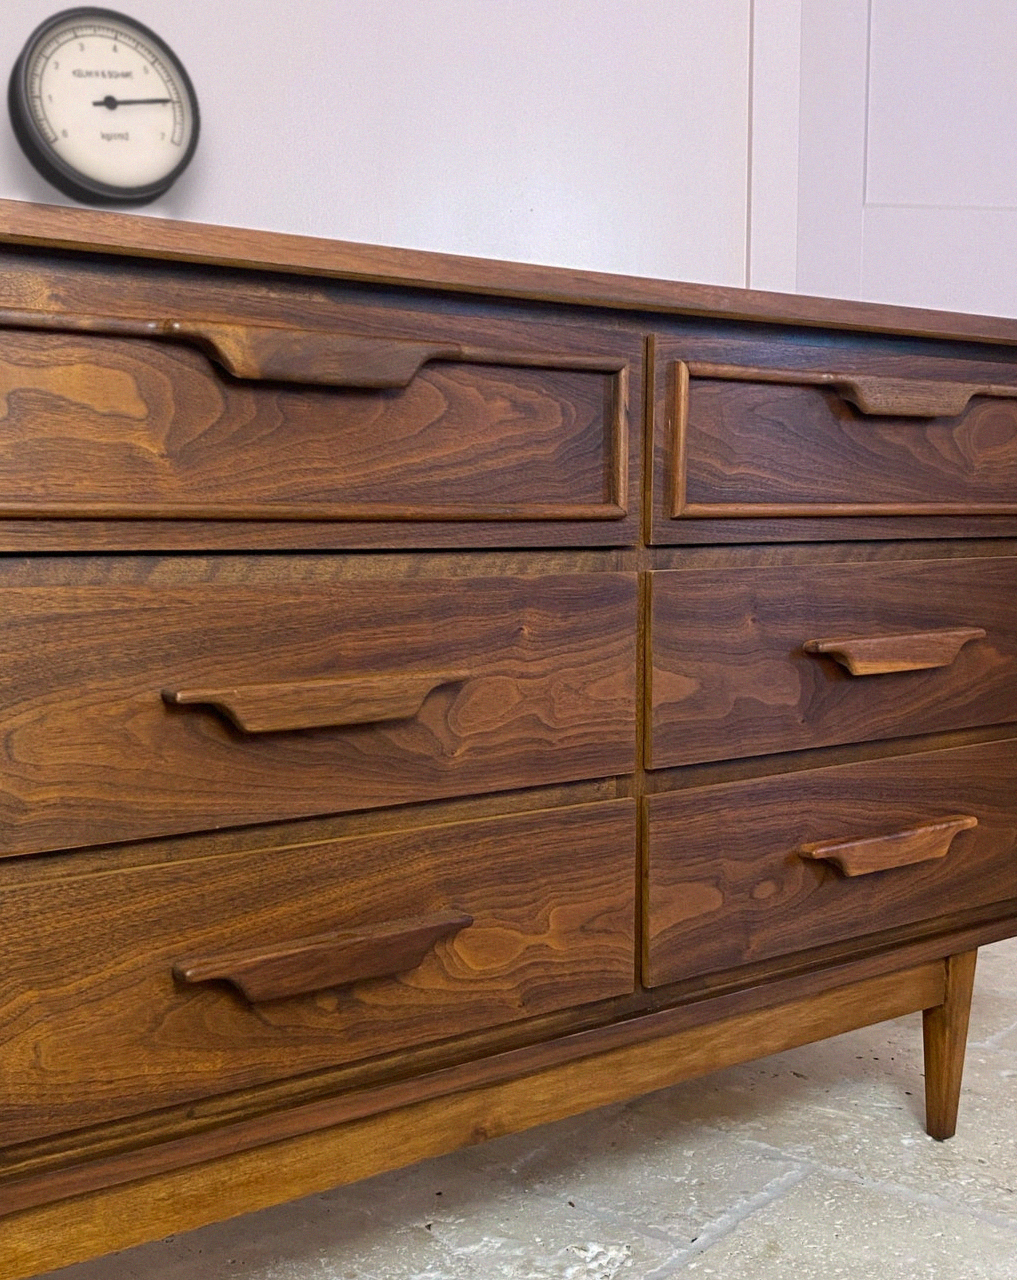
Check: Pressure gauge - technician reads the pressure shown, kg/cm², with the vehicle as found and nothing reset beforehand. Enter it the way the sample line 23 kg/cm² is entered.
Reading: 6 kg/cm²
